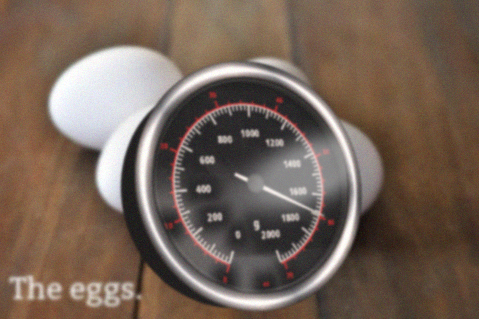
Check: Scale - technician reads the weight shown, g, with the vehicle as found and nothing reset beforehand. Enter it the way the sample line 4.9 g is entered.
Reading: 1700 g
